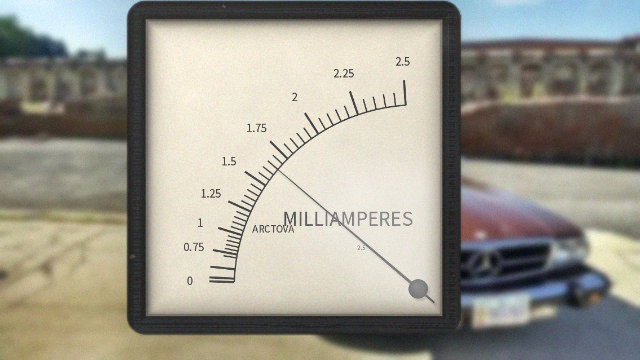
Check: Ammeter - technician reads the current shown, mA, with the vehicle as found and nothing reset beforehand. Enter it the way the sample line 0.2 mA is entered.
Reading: 1.65 mA
